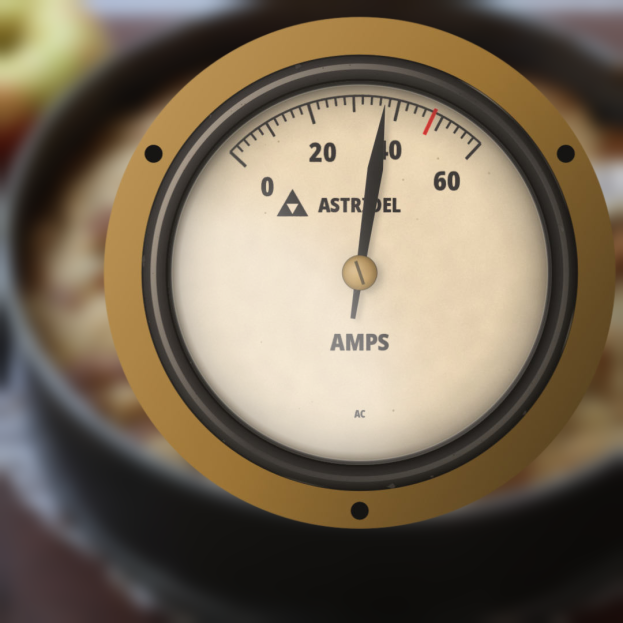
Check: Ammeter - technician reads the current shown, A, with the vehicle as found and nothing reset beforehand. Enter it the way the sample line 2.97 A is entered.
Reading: 37 A
